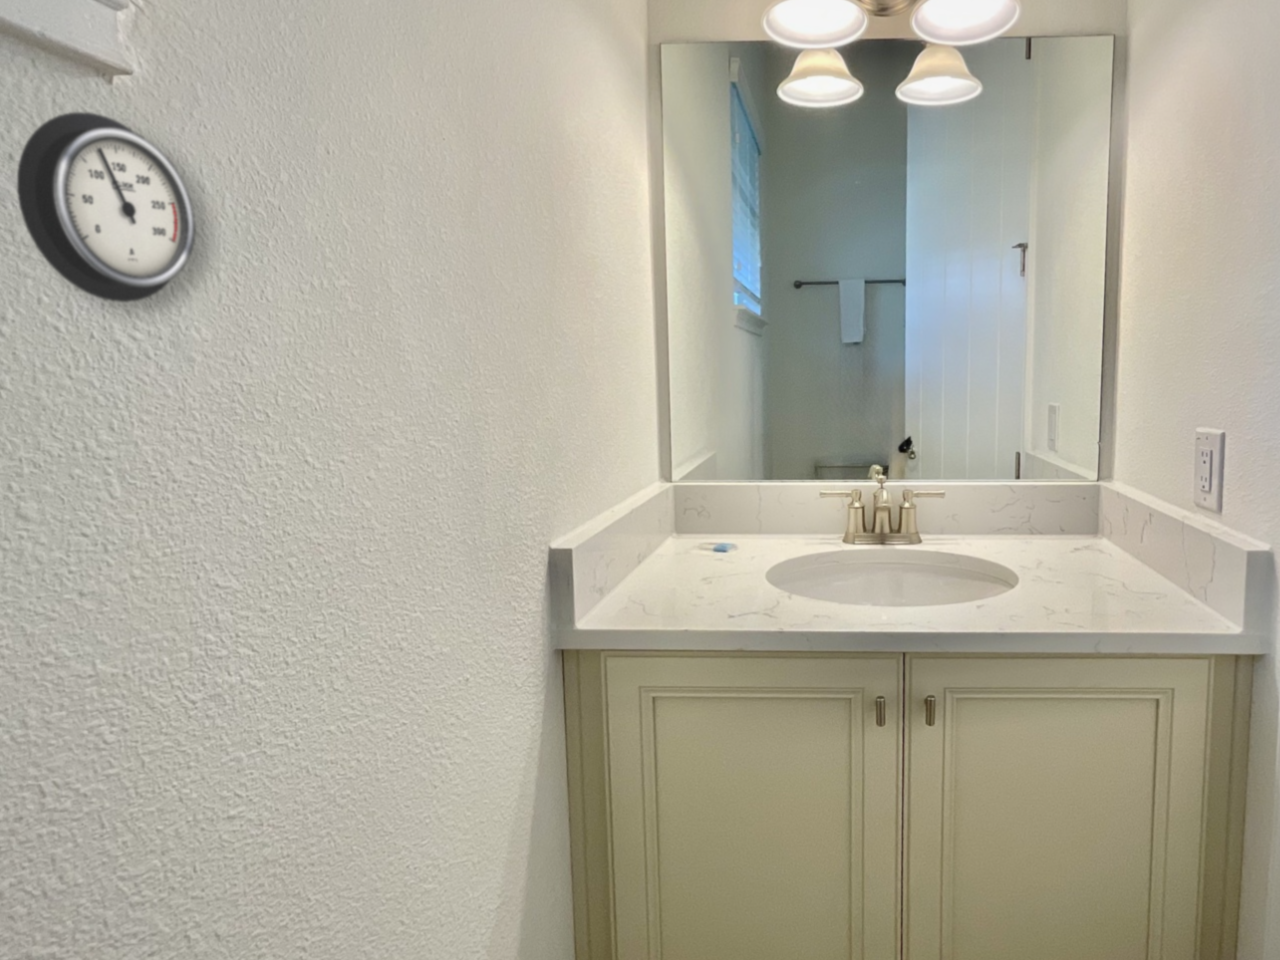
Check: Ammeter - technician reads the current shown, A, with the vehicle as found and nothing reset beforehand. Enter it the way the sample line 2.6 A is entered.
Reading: 125 A
